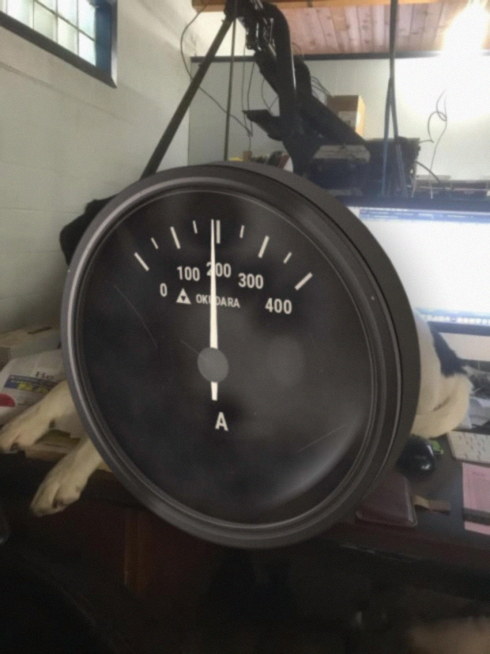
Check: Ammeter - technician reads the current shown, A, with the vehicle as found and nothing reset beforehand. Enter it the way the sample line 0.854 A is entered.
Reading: 200 A
